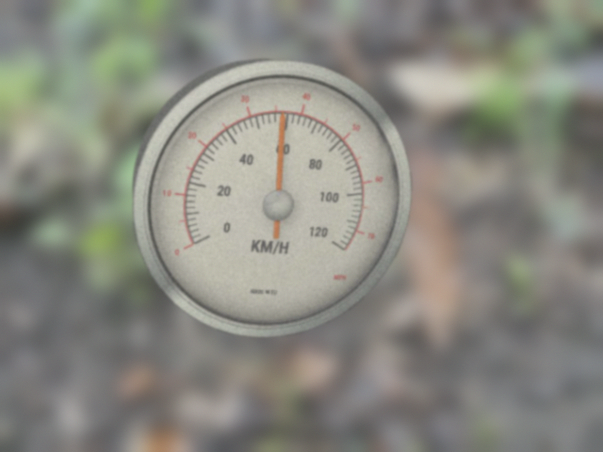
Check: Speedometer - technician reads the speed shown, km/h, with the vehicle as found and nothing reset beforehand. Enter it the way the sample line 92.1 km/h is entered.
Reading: 58 km/h
